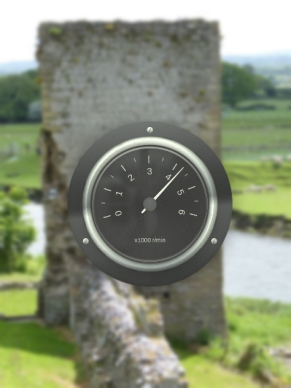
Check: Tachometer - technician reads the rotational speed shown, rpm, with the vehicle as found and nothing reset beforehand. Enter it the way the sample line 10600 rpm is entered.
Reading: 4250 rpm
